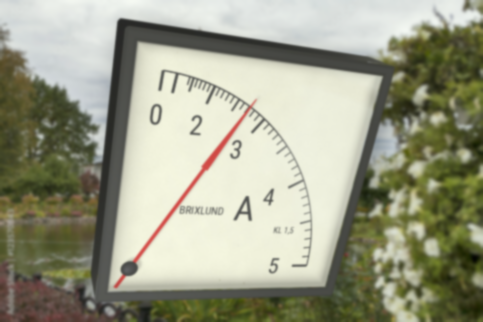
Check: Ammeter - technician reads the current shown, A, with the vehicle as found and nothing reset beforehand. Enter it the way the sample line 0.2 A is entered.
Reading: 2.7 A
